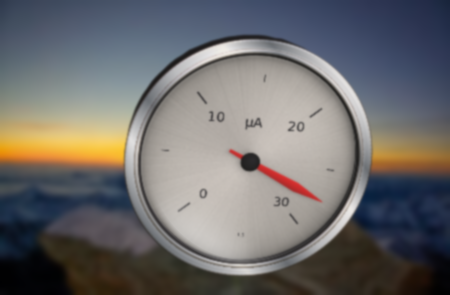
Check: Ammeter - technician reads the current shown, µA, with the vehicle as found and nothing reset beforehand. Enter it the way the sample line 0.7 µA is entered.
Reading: 27.5 µA
